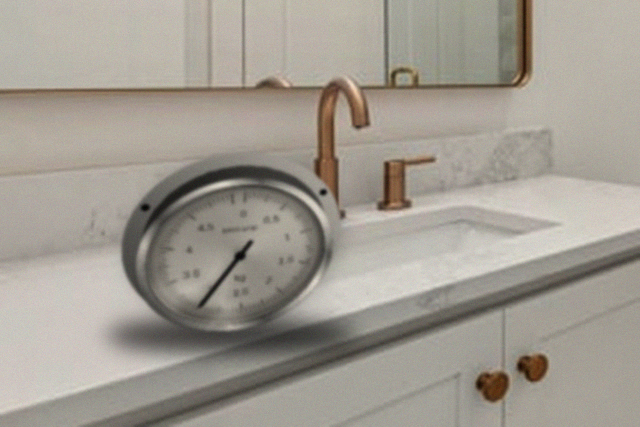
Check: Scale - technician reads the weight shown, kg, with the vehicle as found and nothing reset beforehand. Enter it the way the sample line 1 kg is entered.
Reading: 3 kg
